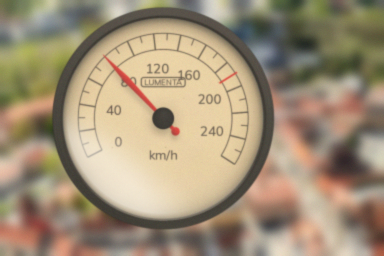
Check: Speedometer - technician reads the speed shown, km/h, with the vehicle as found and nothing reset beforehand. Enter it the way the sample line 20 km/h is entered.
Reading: 80 km/h
